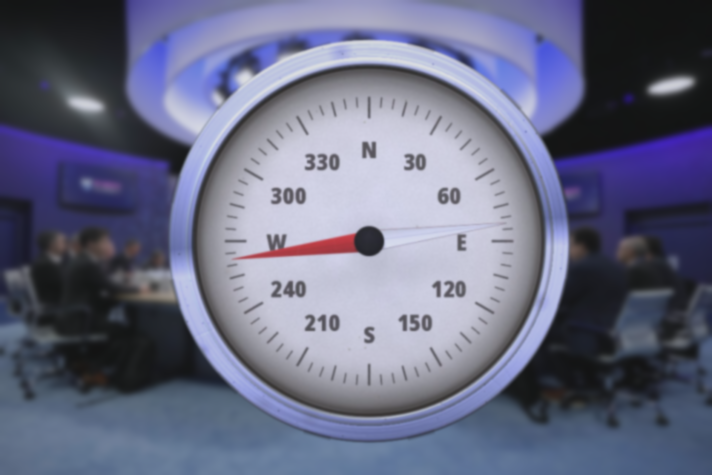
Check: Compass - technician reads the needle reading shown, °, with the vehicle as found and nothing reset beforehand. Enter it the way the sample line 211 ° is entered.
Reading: 262.5 °
